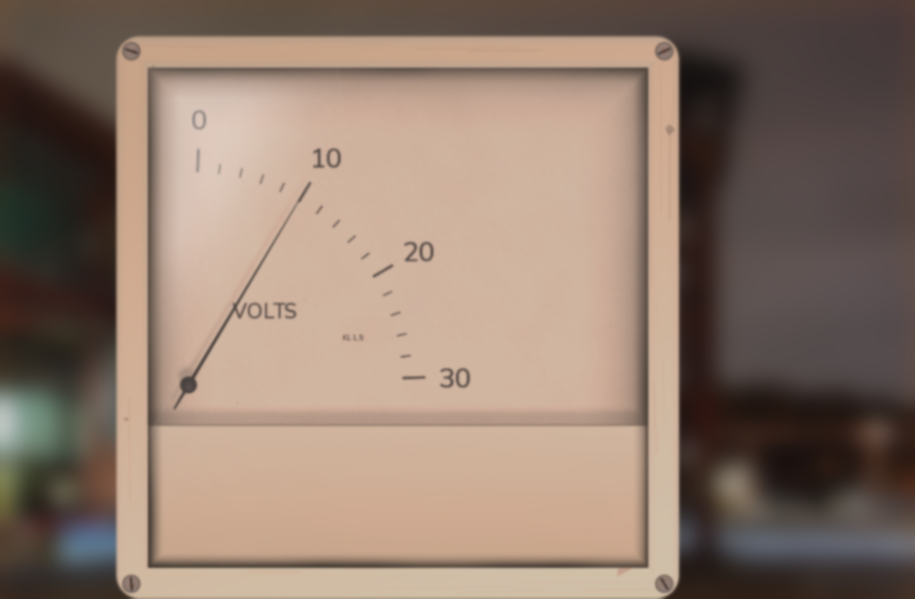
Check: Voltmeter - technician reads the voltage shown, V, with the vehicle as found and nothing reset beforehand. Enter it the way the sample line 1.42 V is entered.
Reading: 10 V
